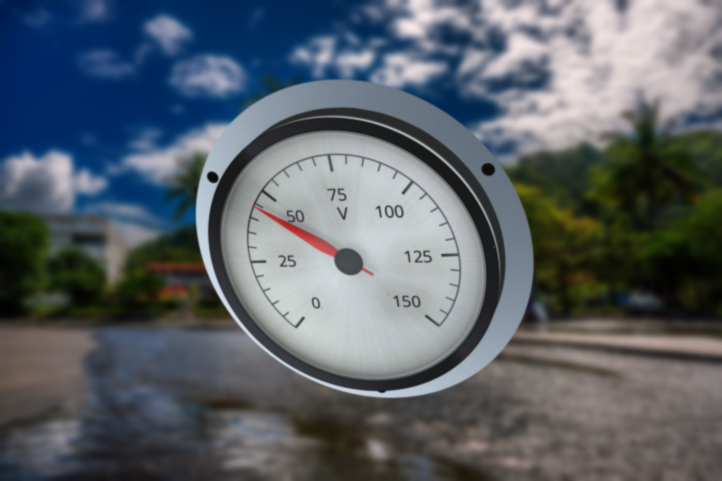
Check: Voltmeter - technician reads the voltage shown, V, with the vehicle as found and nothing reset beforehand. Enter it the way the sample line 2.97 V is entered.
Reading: 45 V
